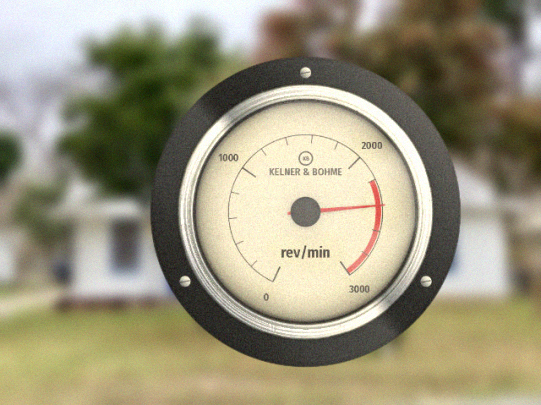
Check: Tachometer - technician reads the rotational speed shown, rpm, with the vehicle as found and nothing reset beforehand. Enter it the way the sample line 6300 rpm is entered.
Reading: 2400 rpm
